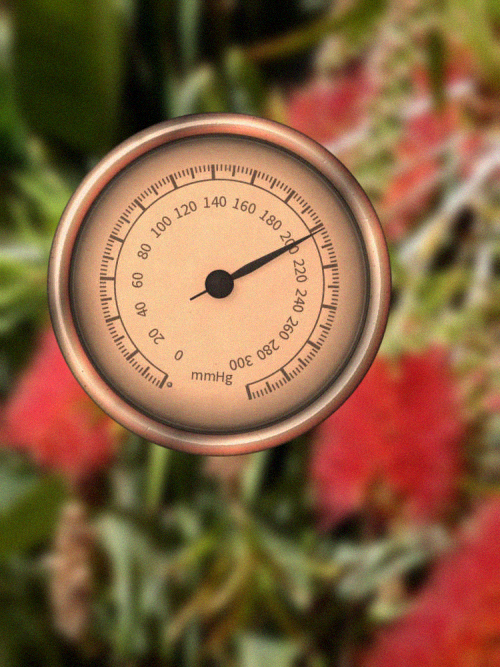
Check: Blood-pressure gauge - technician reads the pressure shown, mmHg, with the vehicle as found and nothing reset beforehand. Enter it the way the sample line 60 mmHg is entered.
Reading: 202 mmHg
